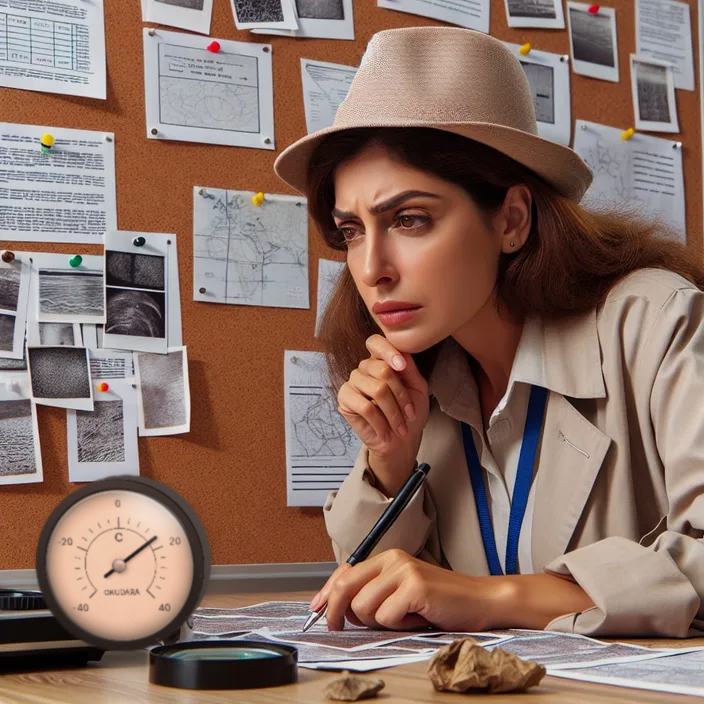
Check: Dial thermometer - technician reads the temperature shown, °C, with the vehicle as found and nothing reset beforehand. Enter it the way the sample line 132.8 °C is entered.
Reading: 16 °C
